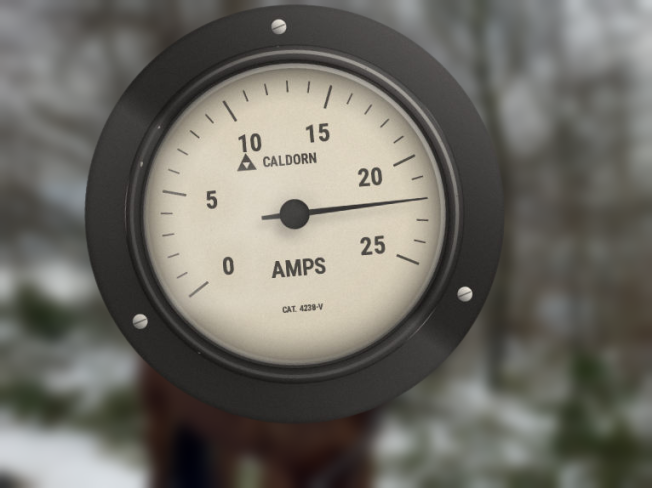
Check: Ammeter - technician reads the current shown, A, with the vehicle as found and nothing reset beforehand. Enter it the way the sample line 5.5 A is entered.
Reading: 22 A
